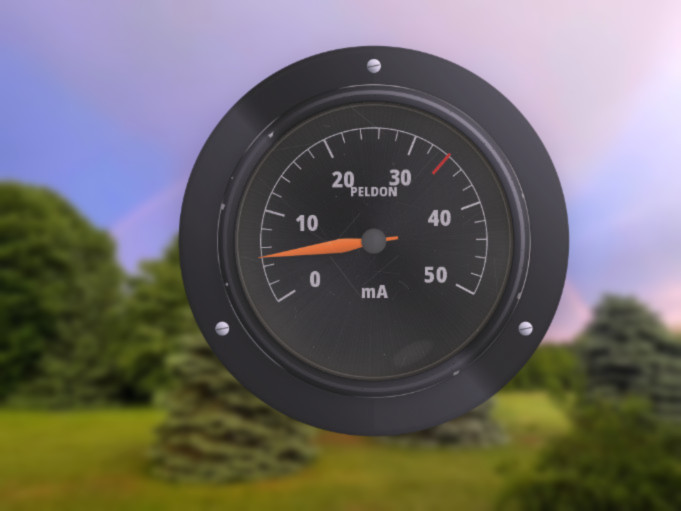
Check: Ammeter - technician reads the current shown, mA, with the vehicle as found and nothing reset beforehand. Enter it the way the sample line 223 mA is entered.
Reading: 5 mA
